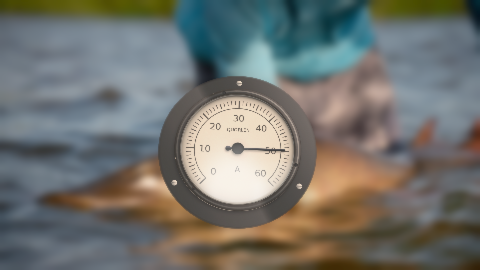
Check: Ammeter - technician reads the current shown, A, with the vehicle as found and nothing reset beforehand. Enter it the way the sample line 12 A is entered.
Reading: 50 A
